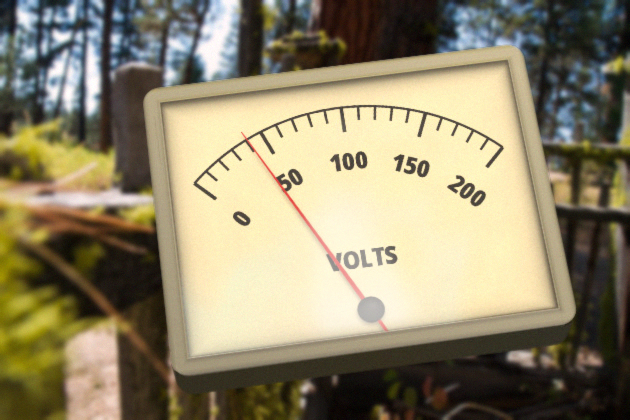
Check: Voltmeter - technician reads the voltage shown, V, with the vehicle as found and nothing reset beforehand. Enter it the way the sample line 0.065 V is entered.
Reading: 40 V
